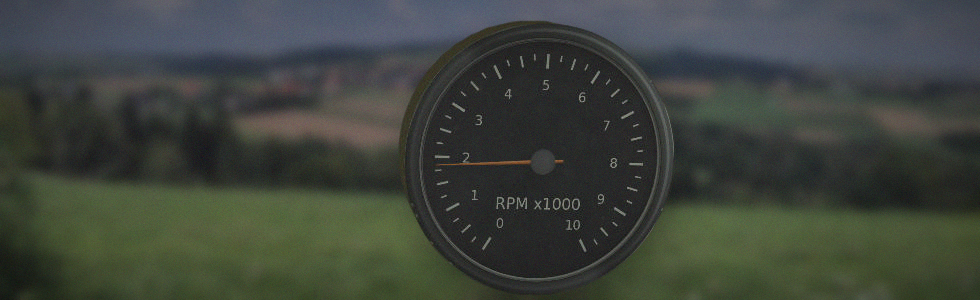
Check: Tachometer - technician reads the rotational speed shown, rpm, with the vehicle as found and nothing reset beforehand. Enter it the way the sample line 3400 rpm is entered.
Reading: 1875 rpm
